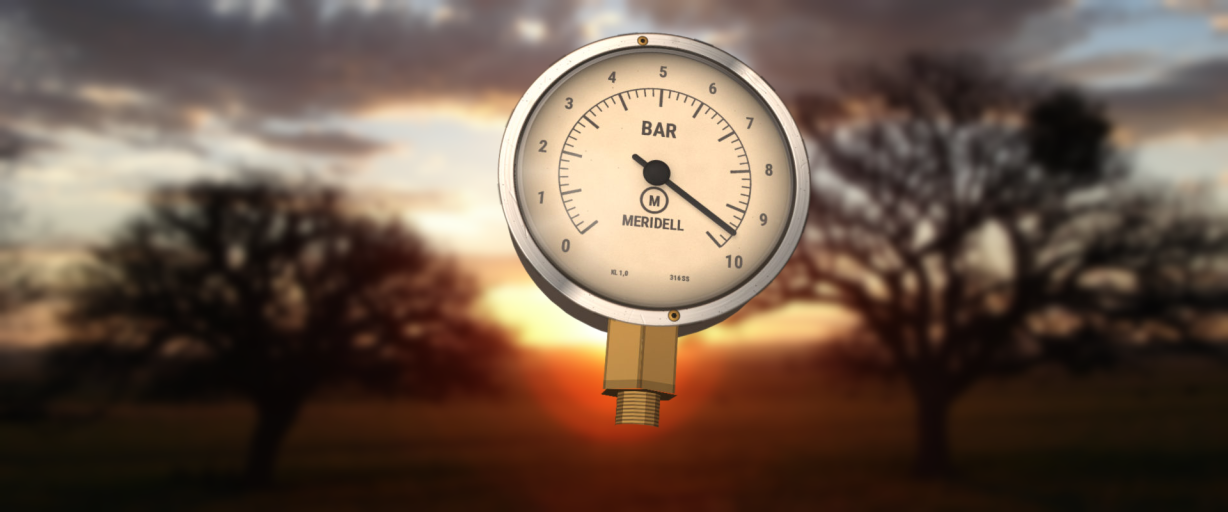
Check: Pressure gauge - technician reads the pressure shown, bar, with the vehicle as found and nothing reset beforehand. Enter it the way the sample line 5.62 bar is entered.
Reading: 9.6 bar
